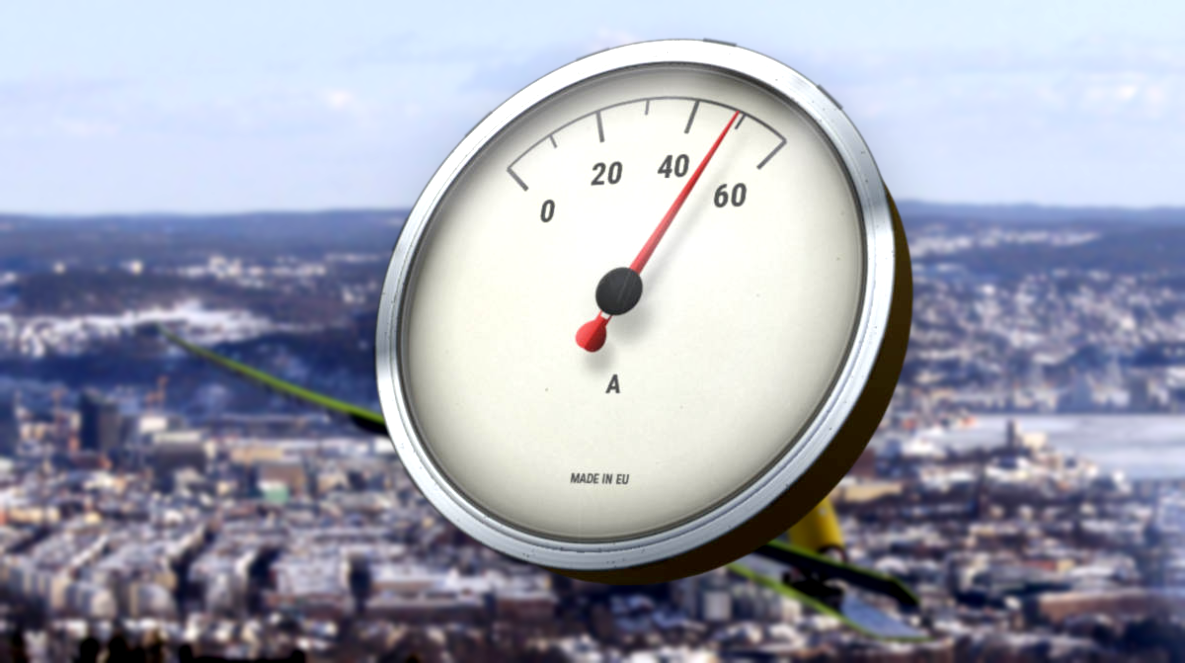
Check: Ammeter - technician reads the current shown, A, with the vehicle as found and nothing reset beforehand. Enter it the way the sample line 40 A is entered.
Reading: 50 A
